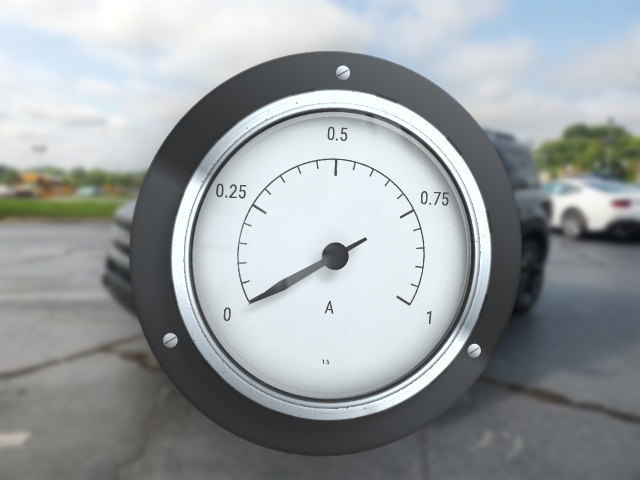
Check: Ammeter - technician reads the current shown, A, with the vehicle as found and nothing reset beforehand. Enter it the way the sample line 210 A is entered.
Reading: 0 A
